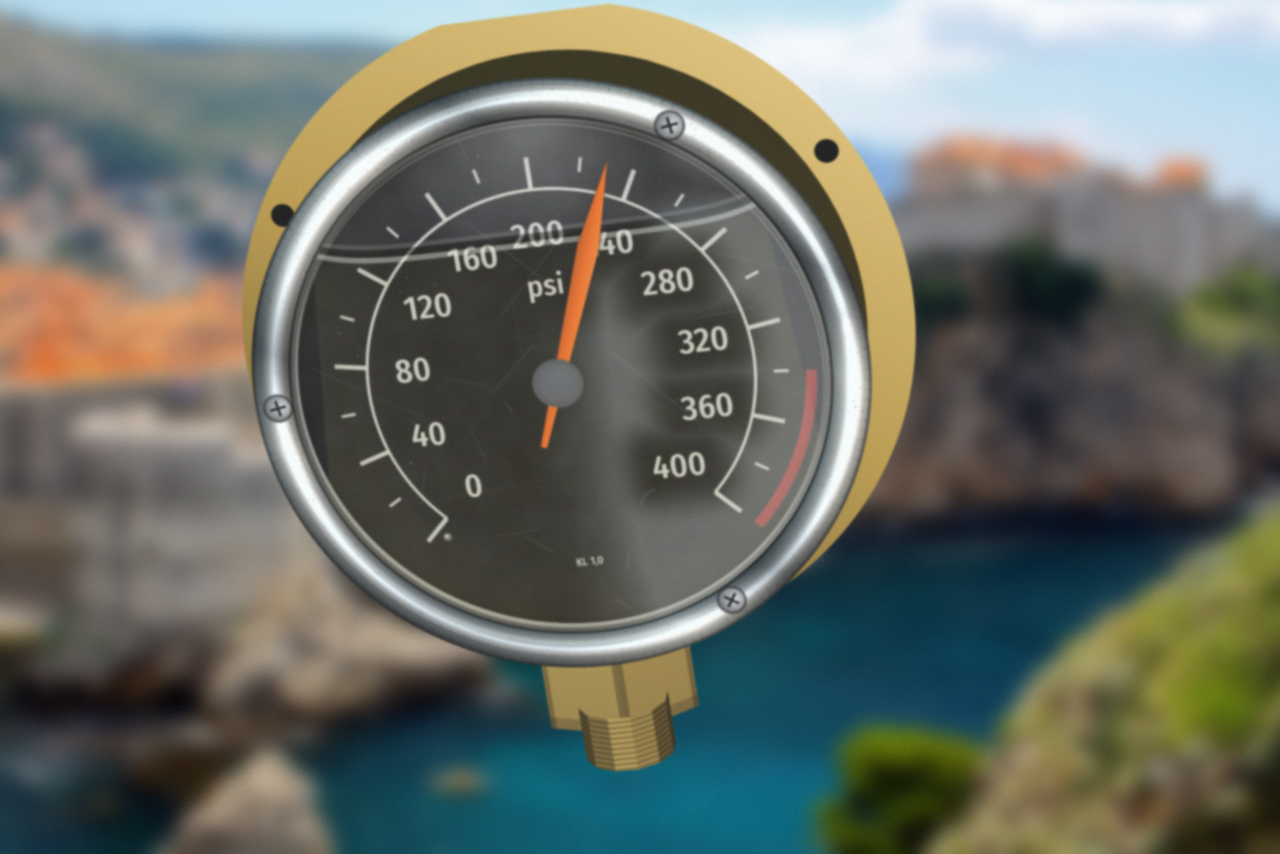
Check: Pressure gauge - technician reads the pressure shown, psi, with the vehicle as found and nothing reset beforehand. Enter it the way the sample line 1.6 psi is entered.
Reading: 230 psi
